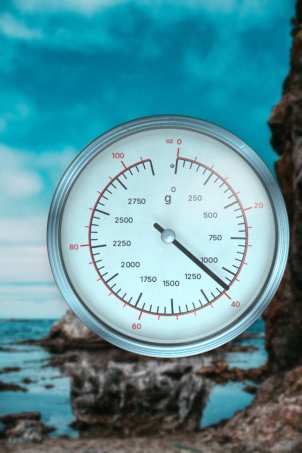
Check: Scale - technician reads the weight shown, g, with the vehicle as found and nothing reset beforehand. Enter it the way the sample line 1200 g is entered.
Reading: 1100 g
